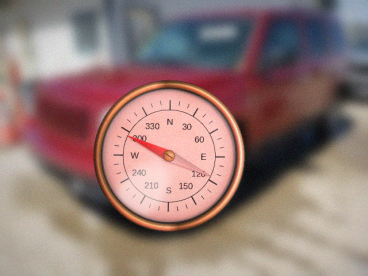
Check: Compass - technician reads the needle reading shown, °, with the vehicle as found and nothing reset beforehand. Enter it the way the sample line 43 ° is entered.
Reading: 295 °
